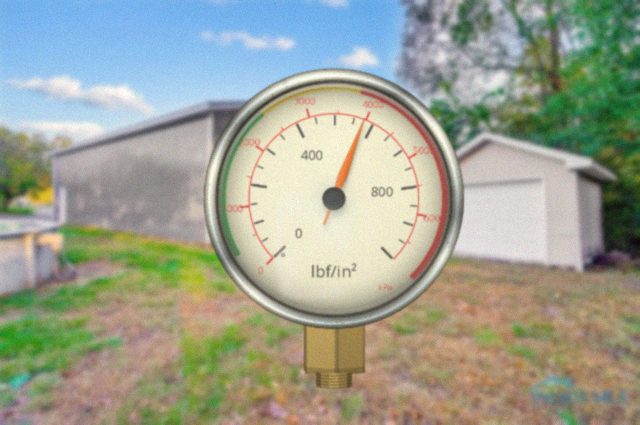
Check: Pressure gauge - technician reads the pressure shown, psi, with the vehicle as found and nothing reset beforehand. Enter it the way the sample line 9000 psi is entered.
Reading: 575 psi
